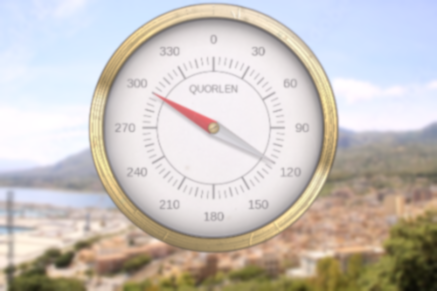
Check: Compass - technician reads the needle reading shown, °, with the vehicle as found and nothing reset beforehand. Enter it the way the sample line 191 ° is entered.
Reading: 300 °
